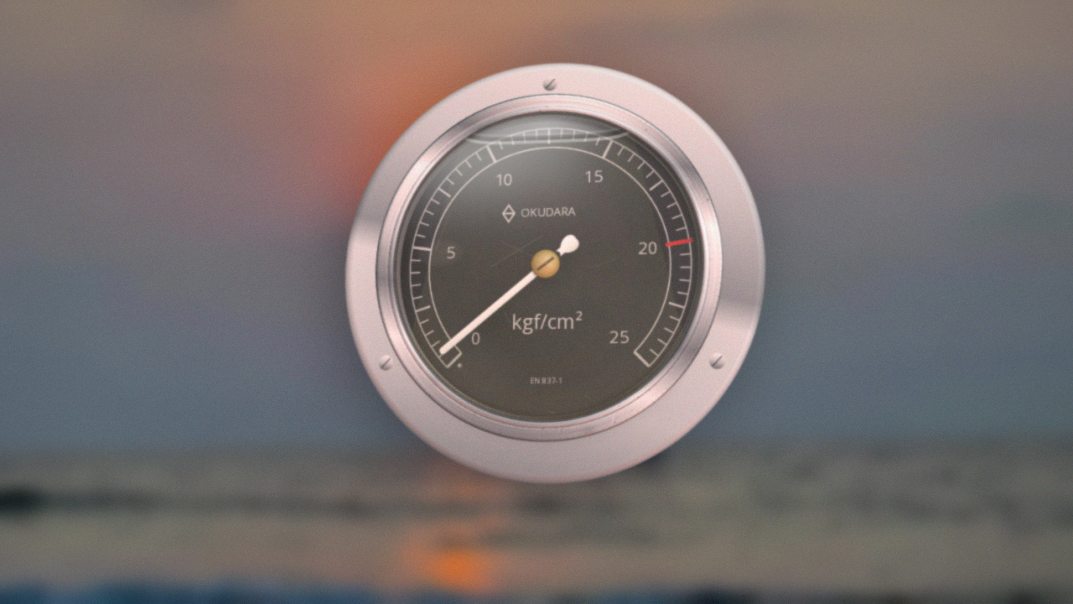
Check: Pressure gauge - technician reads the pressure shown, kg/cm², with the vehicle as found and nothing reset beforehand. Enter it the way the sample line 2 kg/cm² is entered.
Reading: 0.5 kg/cm²
